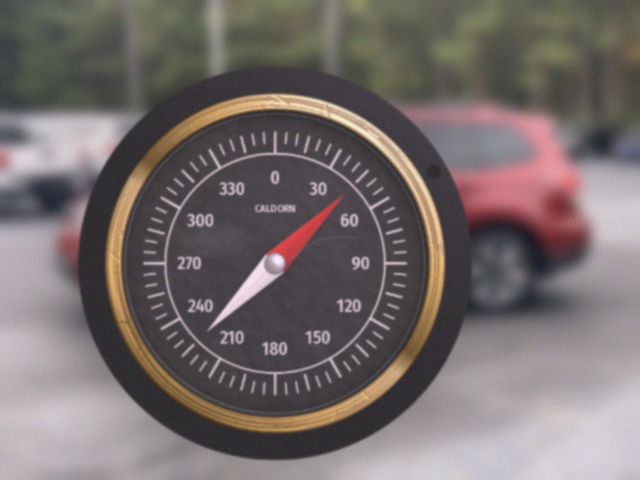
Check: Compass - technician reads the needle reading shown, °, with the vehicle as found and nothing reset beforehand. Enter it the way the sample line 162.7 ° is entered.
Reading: 45 °
